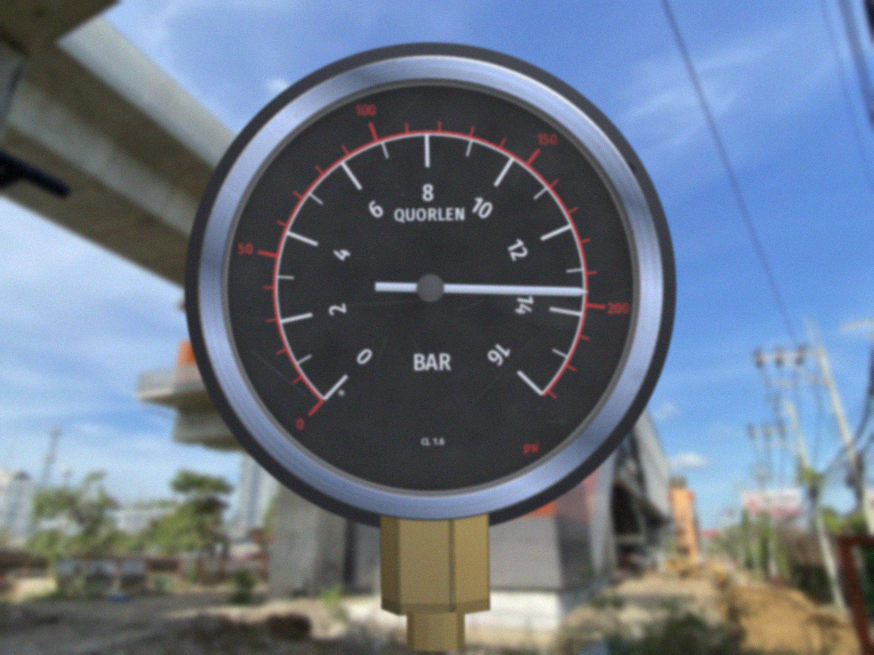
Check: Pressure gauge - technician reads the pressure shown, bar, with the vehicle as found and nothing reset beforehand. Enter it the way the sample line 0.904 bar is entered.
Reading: 13.5 bar
